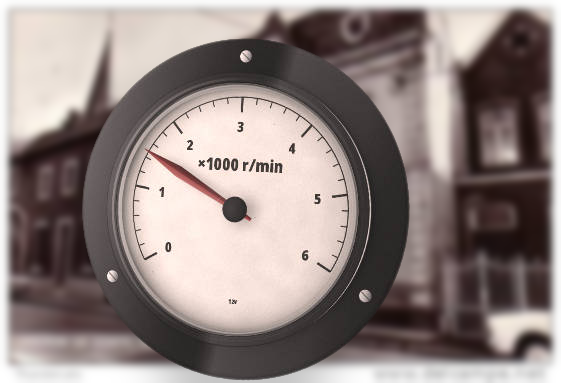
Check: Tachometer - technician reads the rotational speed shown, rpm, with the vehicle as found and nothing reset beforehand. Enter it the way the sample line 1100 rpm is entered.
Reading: 1500 rpm
